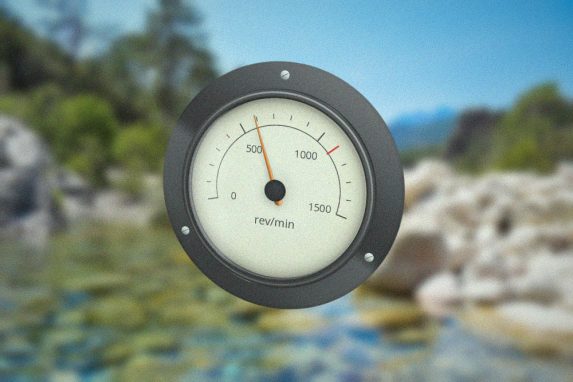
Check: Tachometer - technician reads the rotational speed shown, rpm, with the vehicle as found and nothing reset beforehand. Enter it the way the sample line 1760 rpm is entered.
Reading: 600 rpm
